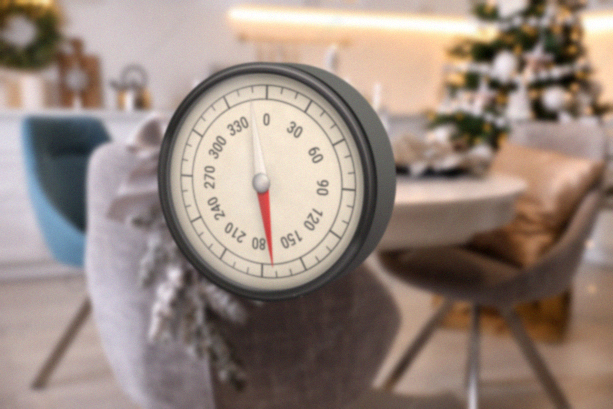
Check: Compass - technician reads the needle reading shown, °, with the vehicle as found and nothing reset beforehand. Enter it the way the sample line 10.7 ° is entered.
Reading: 170 °
